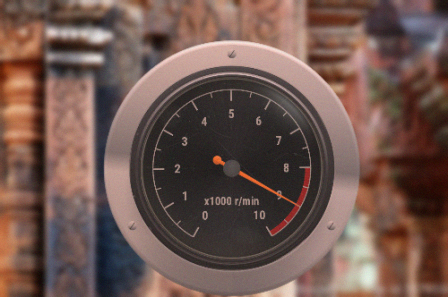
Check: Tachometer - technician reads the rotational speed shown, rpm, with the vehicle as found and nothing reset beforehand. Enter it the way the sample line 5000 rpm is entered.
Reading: 9000 rpm
